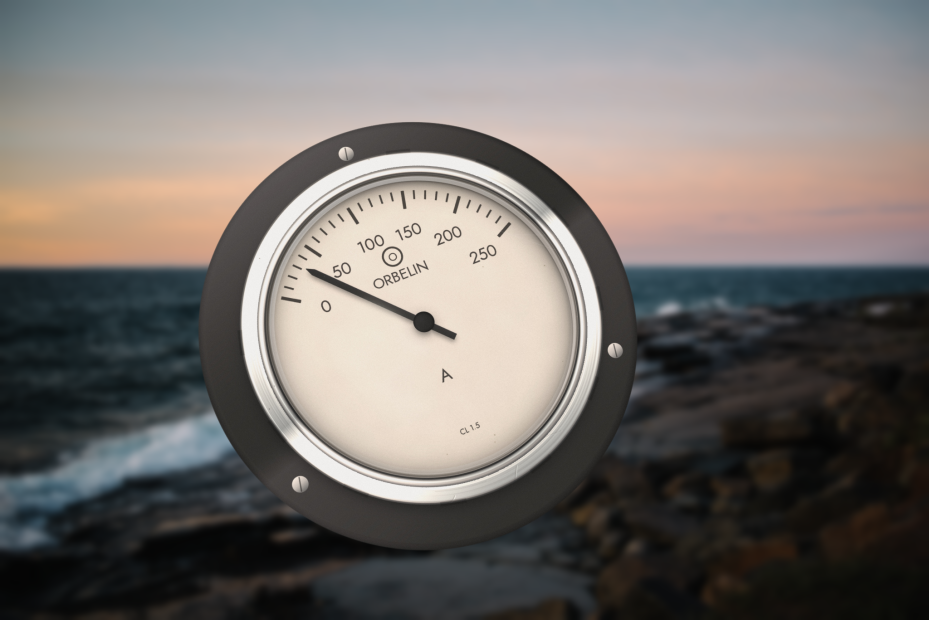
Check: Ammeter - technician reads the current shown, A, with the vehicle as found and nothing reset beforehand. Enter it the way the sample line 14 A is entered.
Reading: 30 A
